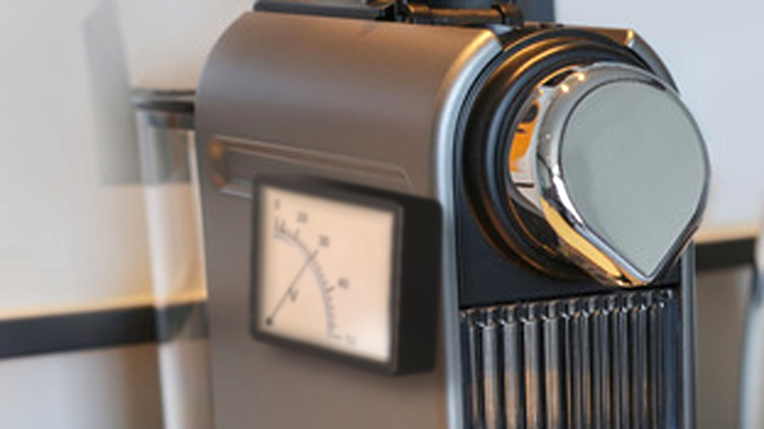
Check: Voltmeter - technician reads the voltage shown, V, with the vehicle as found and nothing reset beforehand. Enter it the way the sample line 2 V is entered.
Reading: 30 V
